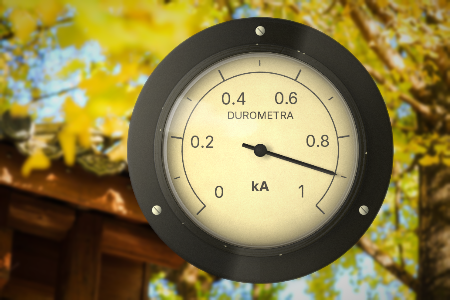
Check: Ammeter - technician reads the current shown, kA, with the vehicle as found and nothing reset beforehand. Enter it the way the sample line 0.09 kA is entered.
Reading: 0.9 kA
